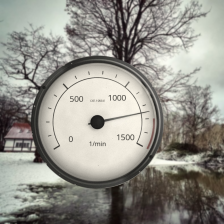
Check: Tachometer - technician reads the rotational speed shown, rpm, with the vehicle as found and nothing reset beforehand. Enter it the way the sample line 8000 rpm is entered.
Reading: 1250 rpm
